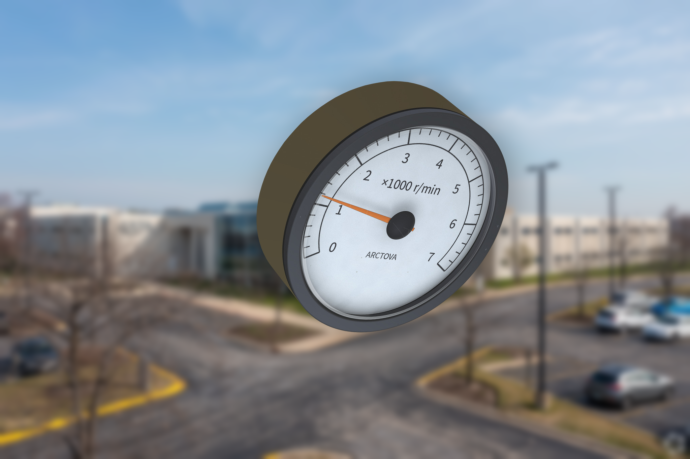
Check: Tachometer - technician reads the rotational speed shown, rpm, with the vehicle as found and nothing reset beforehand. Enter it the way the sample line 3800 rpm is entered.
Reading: 1200 rpm
